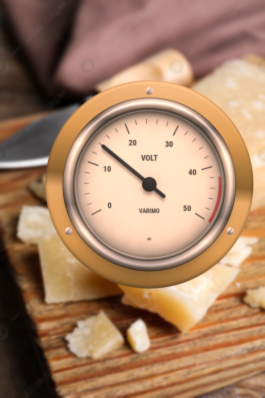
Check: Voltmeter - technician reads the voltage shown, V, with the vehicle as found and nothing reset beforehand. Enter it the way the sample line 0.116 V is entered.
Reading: 14 V
